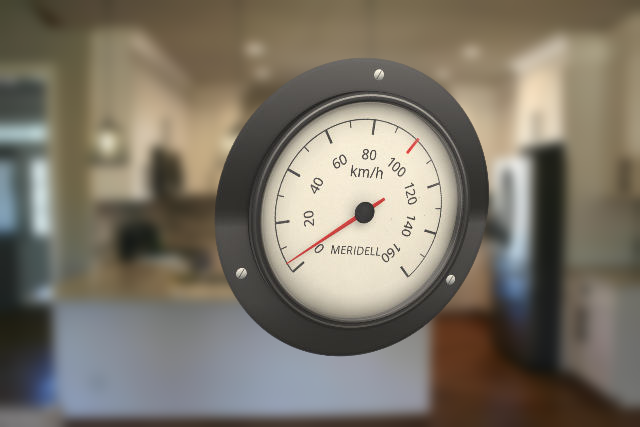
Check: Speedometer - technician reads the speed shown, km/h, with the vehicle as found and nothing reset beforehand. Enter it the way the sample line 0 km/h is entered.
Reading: 5 km/h
